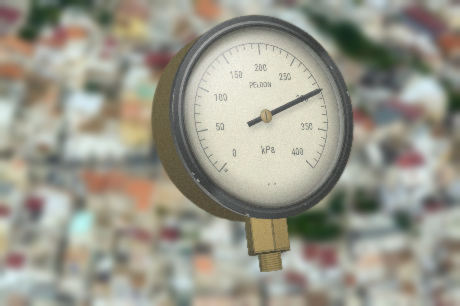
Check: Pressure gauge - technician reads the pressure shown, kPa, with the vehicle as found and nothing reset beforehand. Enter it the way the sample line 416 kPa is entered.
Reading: 300 kPa
